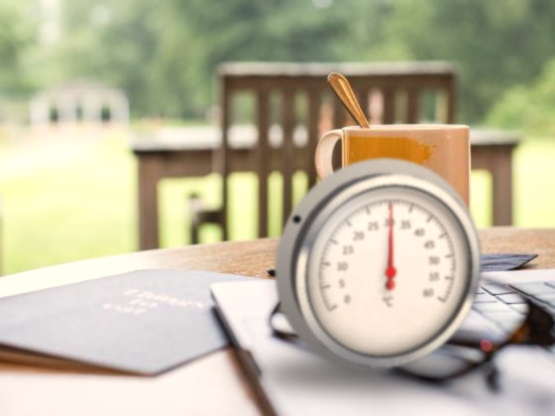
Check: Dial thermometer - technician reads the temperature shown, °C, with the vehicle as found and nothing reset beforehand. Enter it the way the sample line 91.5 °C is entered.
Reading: 30 °C
